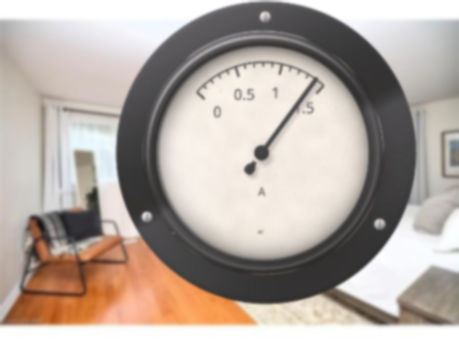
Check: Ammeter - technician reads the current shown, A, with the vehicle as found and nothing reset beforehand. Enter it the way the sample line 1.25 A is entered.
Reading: 1.4 A
